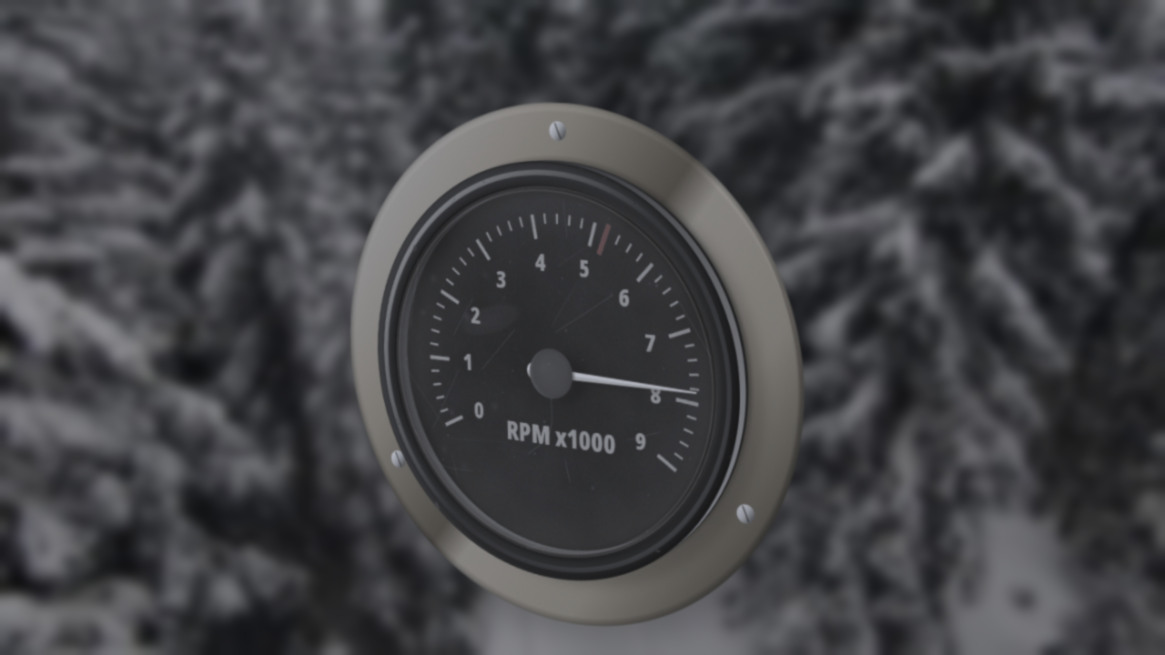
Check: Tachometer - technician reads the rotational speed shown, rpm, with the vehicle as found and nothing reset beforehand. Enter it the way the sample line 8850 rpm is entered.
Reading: 7800 rpm
